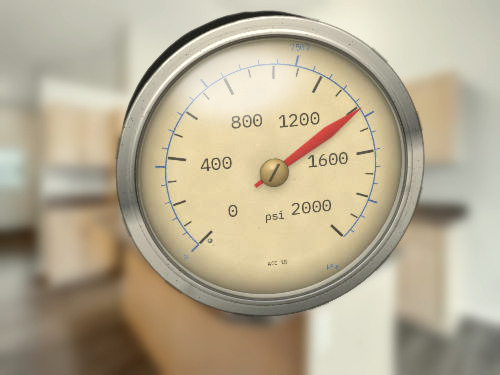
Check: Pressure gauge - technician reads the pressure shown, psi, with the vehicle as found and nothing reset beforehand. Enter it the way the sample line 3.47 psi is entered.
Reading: 1400 psi
